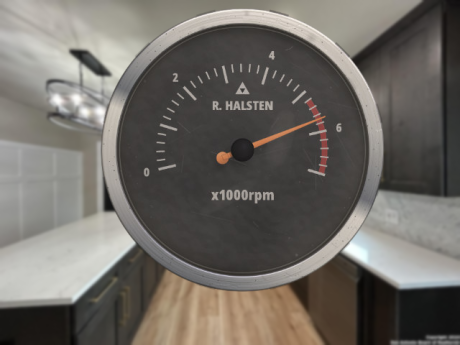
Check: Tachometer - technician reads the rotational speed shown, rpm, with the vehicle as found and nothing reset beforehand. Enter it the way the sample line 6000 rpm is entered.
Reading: 5700 rpm
